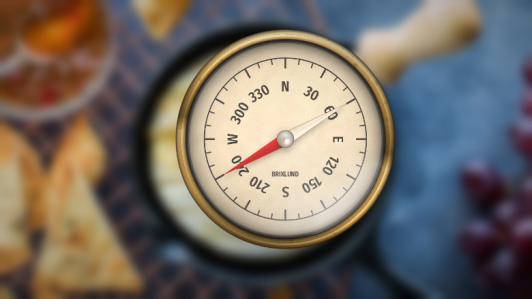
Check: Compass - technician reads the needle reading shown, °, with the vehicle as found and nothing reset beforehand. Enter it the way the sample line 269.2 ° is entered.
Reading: 240 °
